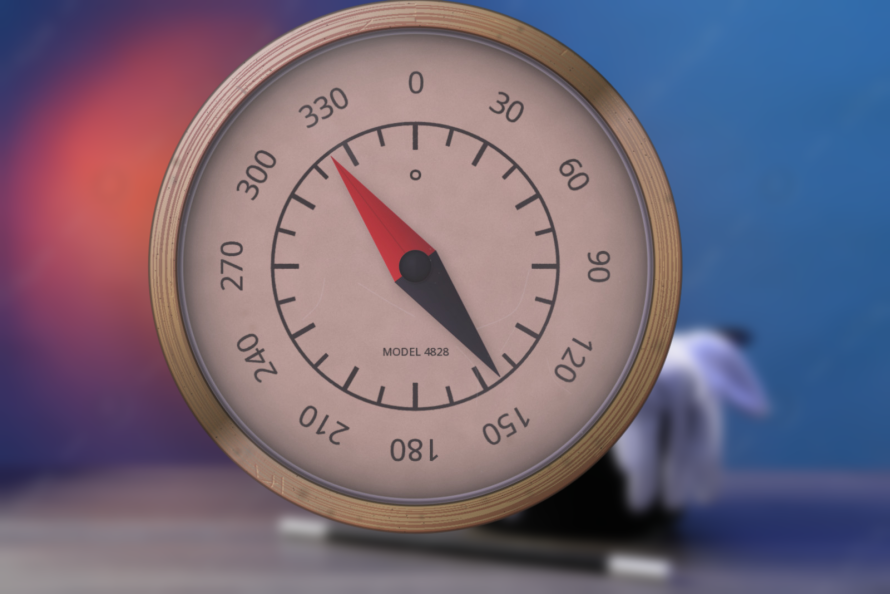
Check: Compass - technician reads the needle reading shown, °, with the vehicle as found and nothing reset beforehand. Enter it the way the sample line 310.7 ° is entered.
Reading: 322.5 °
